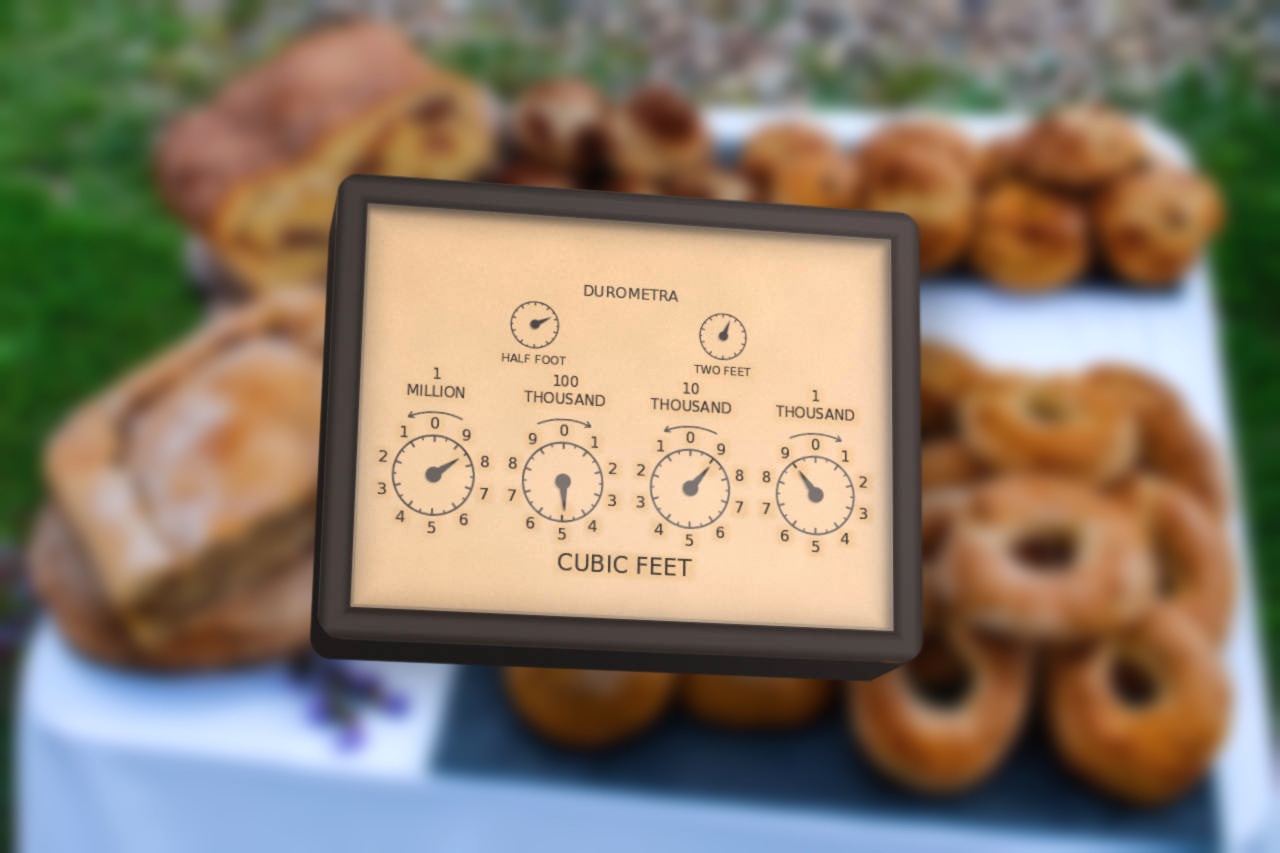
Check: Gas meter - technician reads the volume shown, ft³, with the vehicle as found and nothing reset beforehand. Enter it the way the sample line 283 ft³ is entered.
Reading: 848900 ft³
